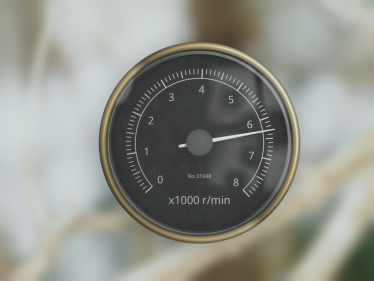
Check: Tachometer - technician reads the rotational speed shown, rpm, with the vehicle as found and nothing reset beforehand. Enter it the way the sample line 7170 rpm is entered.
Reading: 6300 rpm
